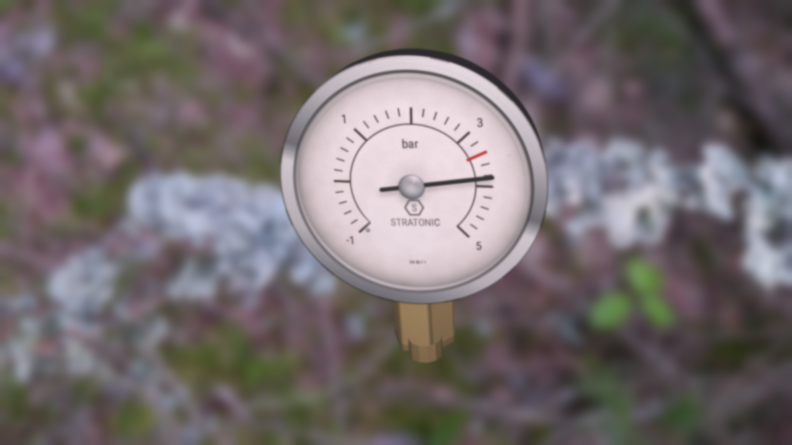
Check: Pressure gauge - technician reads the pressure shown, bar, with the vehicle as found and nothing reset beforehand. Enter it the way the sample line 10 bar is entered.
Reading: 3.8 bar
